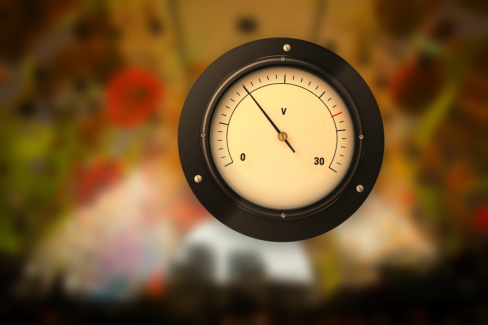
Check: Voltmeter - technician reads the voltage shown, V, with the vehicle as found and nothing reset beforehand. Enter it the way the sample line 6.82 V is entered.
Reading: 10 V
